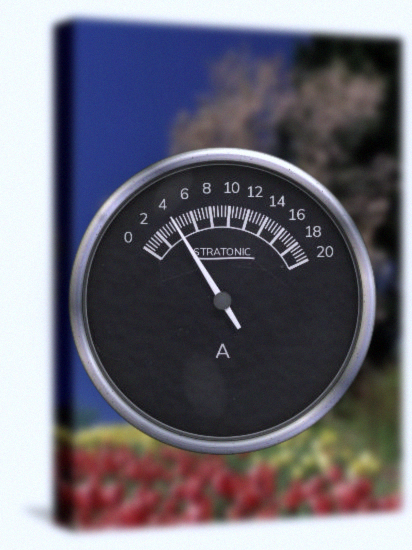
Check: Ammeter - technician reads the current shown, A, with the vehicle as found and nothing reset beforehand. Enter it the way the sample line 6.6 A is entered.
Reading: 4 A
